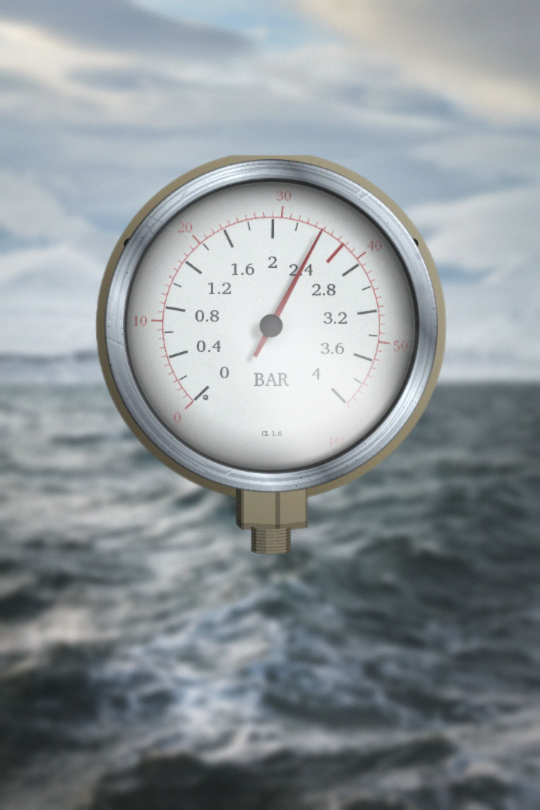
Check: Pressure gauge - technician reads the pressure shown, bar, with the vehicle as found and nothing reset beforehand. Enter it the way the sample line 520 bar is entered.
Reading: 2.4 bar
